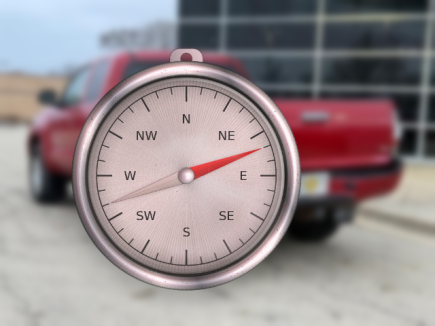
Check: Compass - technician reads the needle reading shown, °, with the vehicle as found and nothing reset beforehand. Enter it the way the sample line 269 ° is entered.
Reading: 70 °
